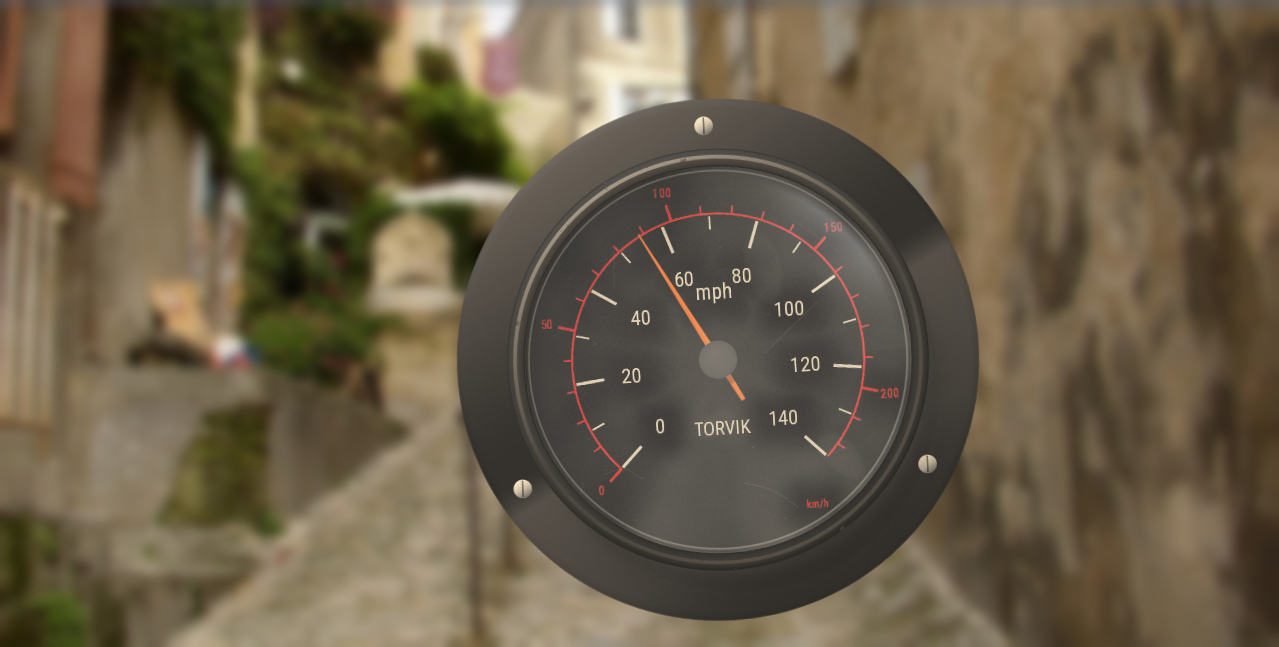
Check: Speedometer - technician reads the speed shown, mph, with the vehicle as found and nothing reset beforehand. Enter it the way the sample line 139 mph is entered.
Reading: 55 mph
